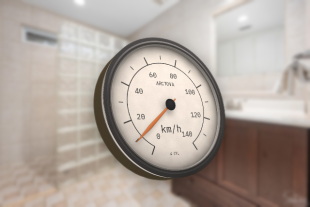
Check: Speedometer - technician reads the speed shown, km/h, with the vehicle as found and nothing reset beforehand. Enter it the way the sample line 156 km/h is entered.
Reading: 10 km/h
